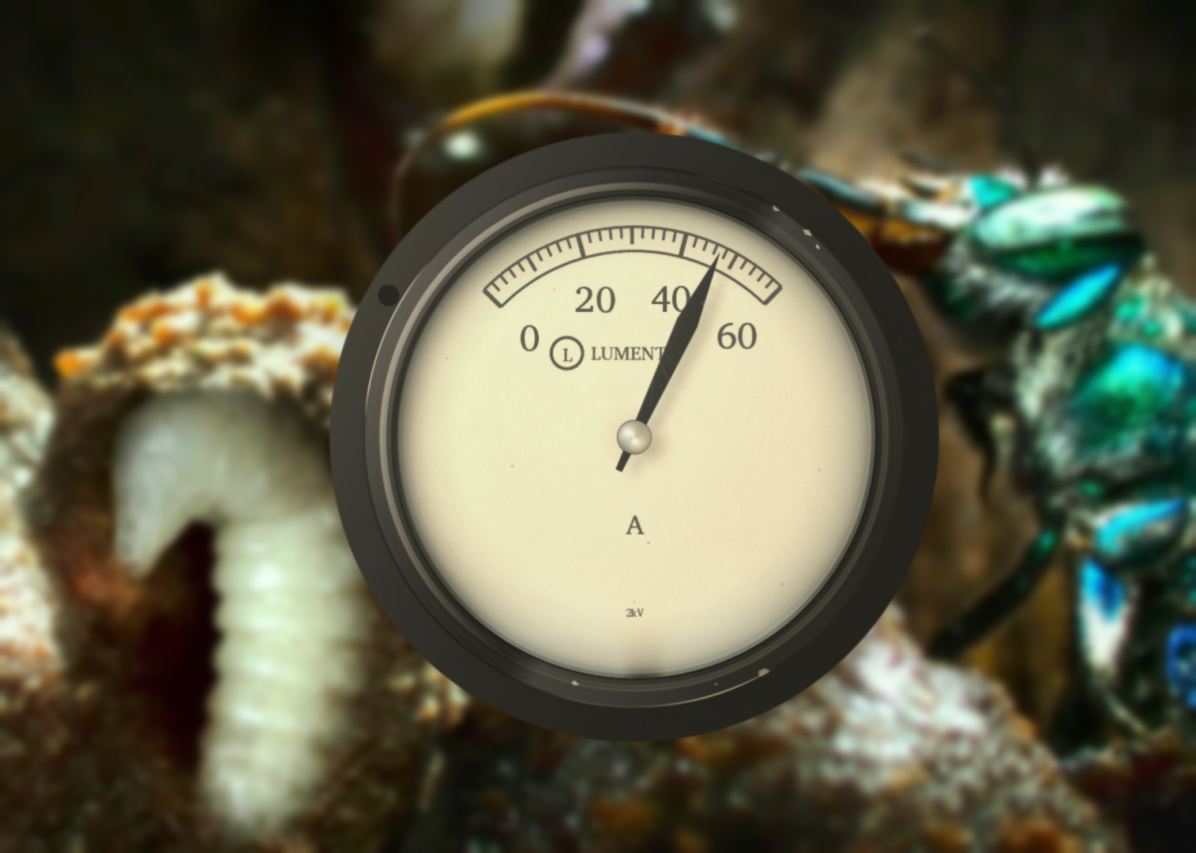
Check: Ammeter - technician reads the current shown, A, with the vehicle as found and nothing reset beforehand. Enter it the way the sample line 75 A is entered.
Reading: 47 A
